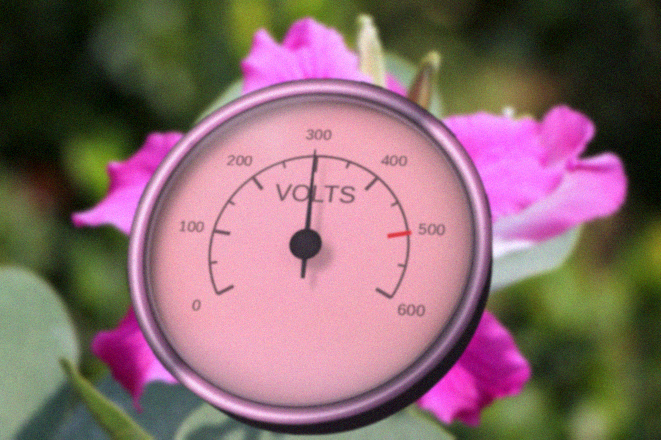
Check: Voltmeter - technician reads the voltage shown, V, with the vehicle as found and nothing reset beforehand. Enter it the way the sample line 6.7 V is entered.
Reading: 300 V
